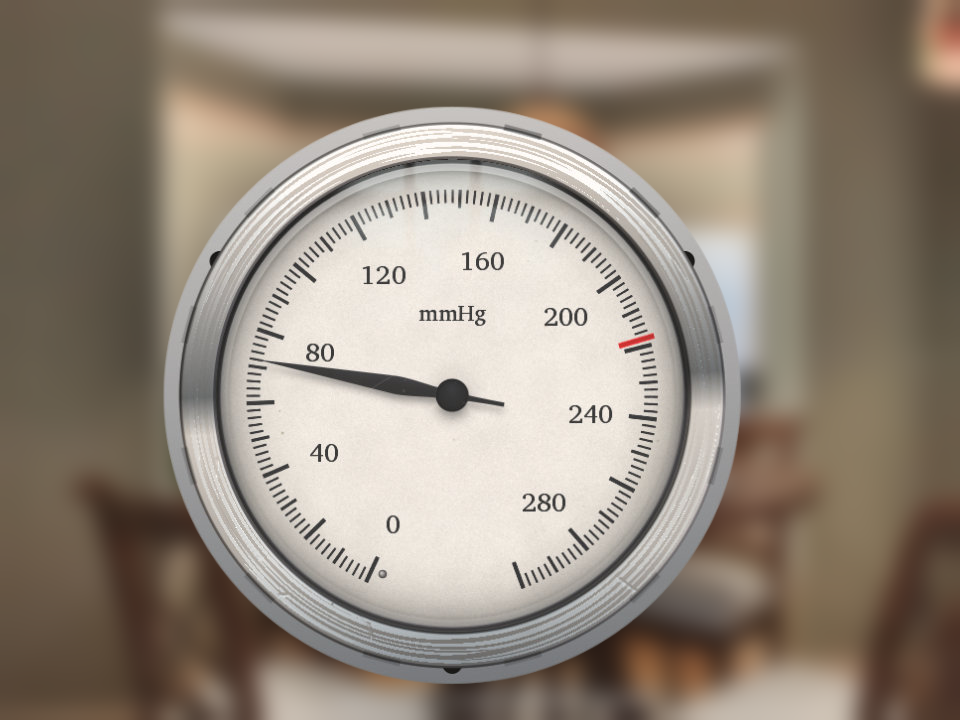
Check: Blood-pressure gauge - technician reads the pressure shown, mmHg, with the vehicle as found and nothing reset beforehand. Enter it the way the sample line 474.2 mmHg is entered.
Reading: 72 mmHg
